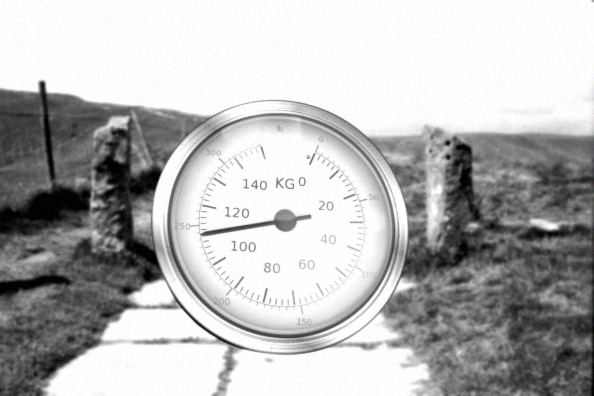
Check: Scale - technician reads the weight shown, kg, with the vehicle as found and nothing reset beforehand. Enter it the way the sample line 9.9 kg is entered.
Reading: 110 kg
